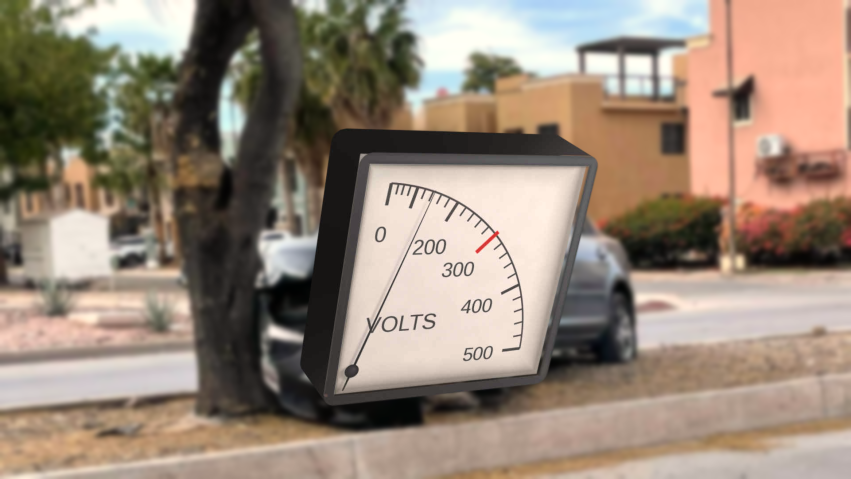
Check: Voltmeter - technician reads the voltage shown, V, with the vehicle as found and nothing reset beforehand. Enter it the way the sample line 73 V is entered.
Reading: 140 V
